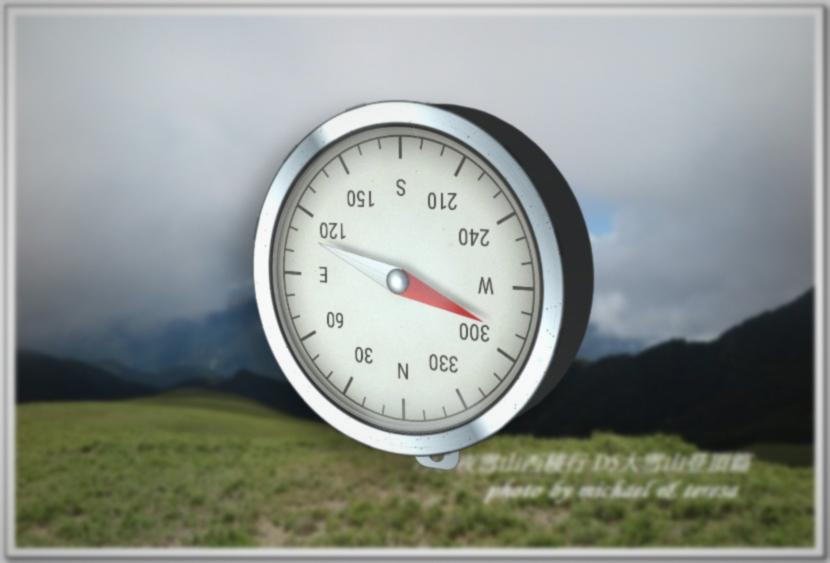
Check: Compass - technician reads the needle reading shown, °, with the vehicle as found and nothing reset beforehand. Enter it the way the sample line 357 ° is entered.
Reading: 290 °
